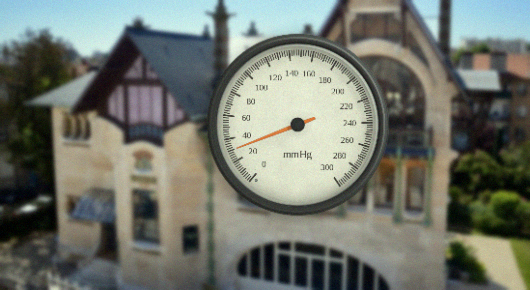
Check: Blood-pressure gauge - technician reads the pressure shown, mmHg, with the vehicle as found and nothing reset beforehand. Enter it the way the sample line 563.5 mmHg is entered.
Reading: 30 mmHg
